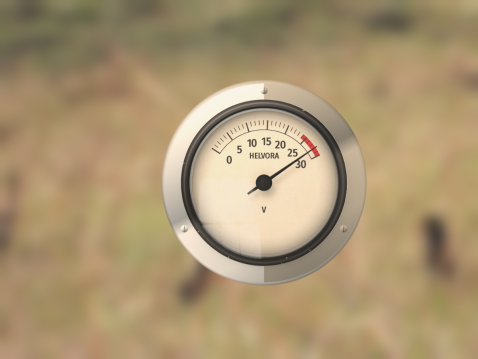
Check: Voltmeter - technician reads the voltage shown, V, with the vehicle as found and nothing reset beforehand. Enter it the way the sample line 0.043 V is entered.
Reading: 28 V
